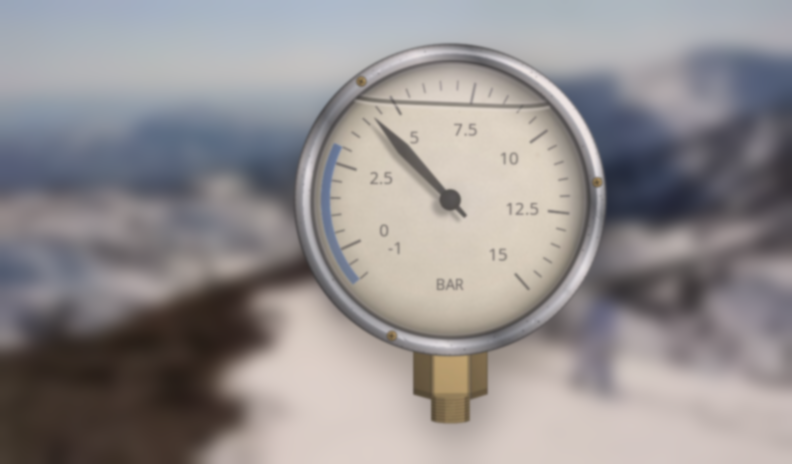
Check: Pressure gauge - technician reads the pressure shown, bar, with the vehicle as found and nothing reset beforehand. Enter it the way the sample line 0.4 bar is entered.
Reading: 4.25 bar
